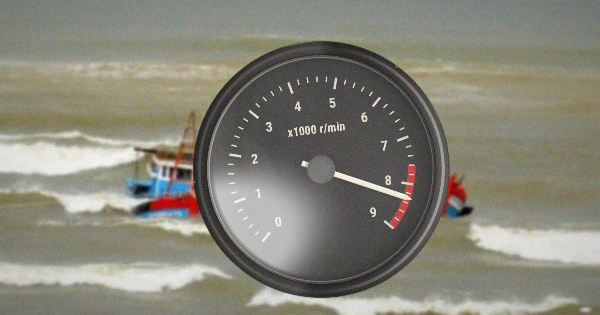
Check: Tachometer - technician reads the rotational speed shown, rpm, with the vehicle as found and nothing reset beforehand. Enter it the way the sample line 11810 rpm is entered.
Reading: 8300 rpm
